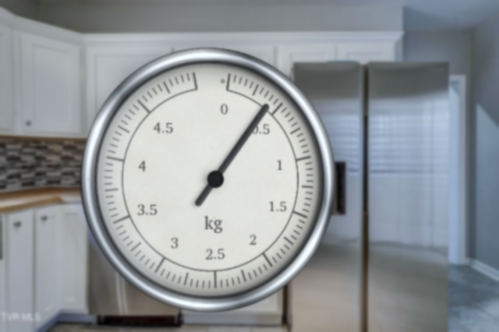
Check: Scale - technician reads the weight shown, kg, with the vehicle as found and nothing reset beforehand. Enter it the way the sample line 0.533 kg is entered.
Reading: 0.4 kg
